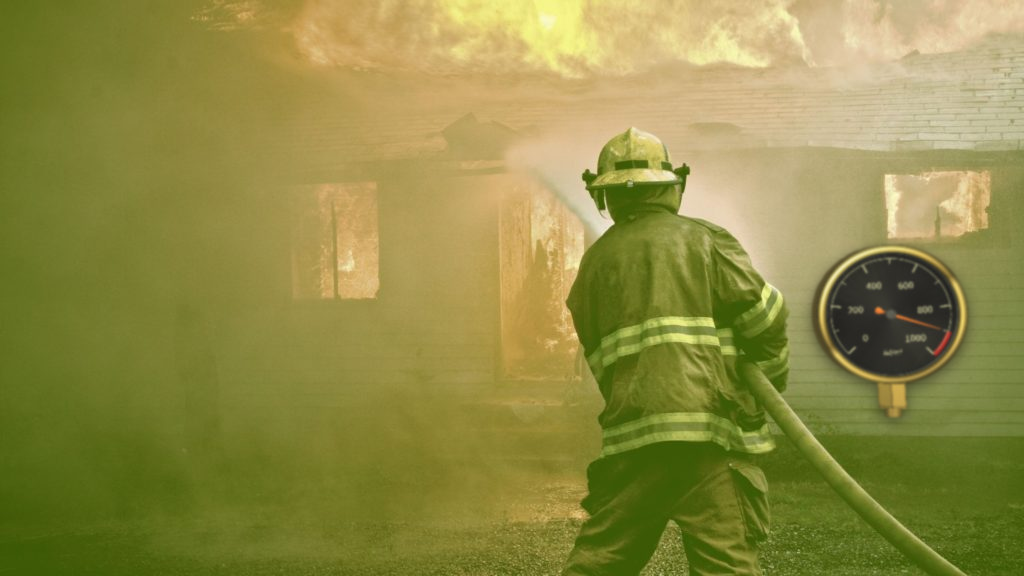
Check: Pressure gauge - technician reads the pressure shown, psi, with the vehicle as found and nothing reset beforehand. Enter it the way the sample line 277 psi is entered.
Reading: 900 psi
